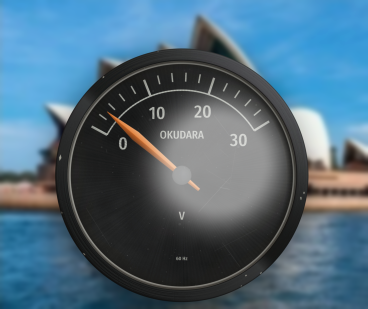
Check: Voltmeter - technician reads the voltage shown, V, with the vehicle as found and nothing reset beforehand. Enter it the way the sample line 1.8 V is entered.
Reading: 3 V
